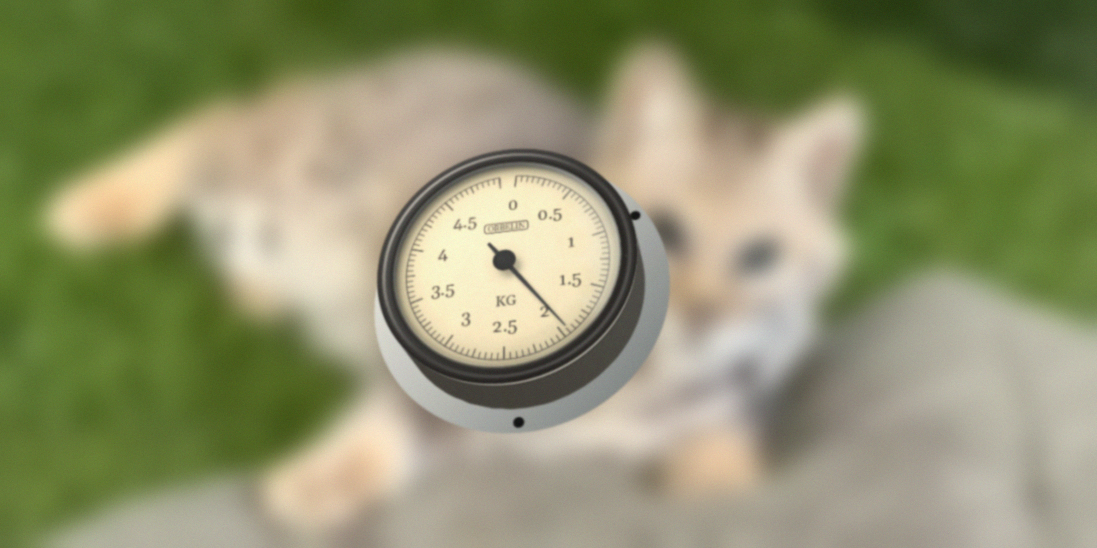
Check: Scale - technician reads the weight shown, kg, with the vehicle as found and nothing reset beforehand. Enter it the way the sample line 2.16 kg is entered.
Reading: 1.95 kg
